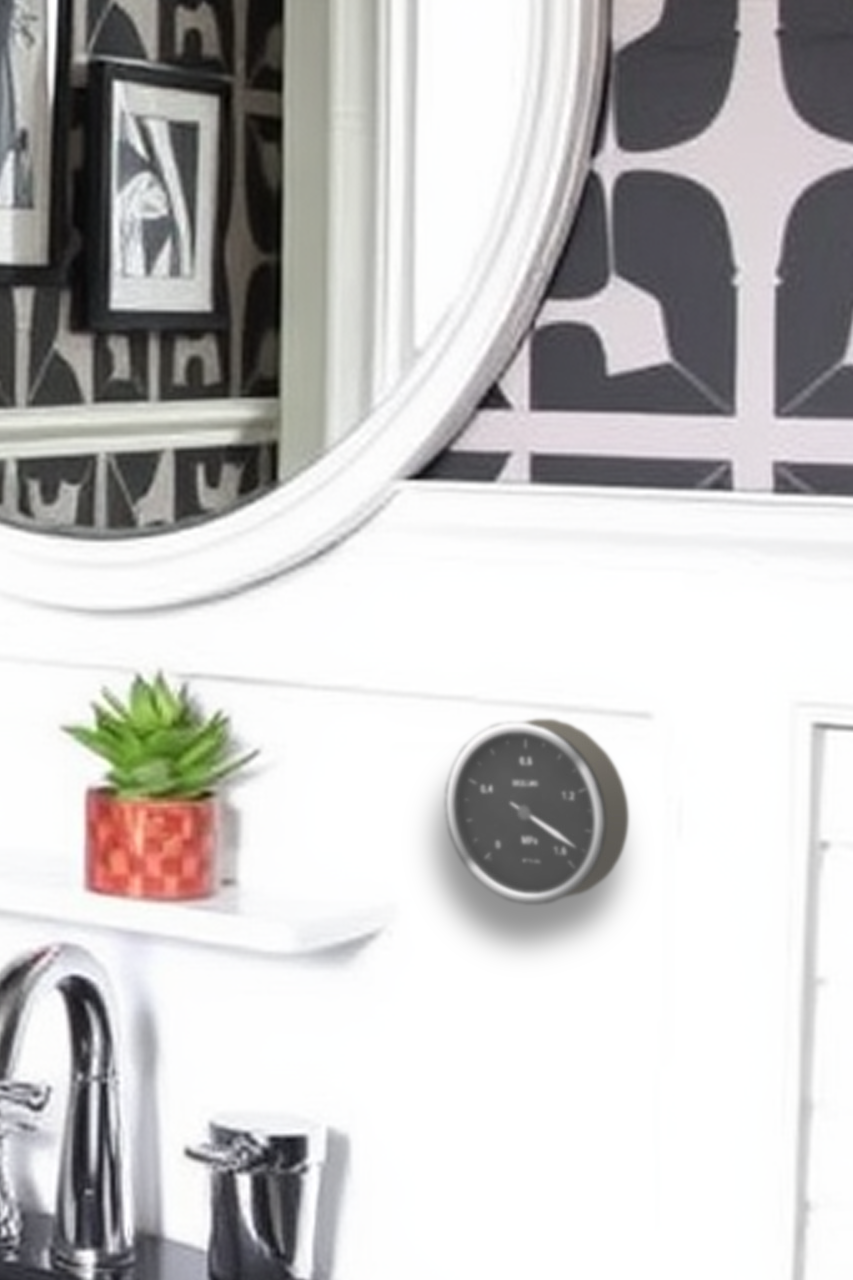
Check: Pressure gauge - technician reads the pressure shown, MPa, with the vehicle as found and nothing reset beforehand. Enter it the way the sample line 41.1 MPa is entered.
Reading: 1.5 MPa
